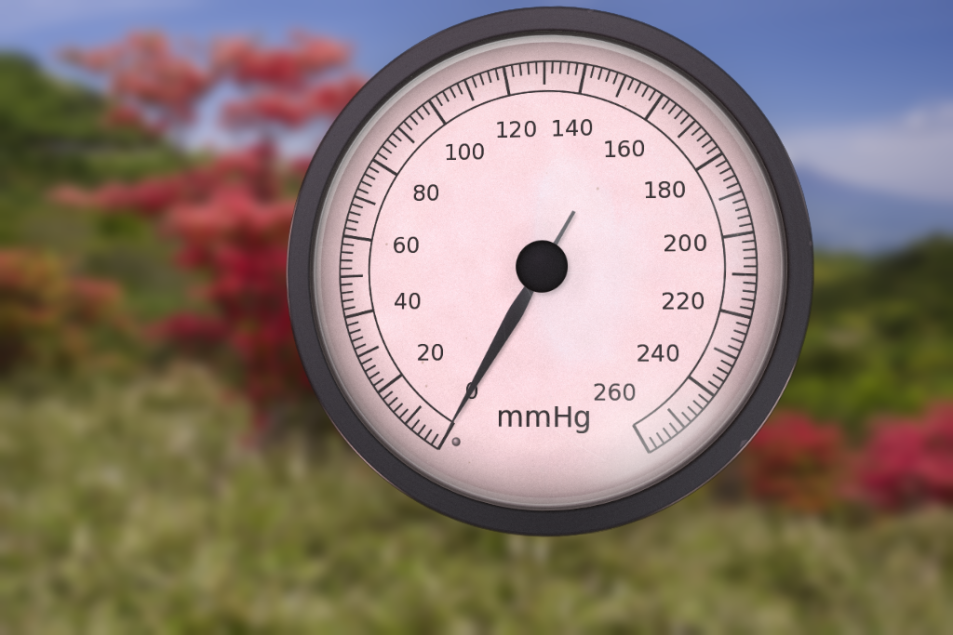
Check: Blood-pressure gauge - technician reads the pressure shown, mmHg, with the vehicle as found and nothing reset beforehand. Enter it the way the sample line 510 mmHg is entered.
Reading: 0 mmHg
